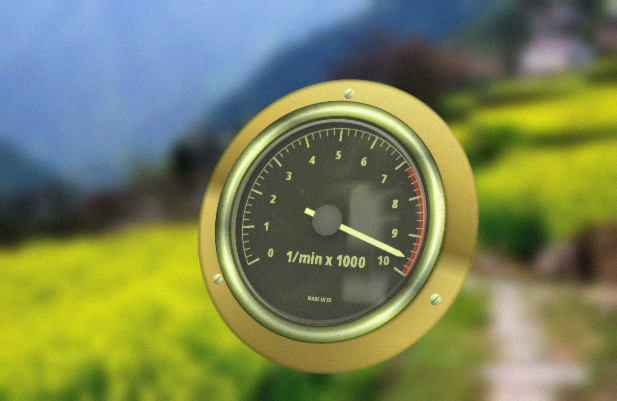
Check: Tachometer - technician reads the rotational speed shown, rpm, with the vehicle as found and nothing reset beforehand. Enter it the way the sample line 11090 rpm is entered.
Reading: 9600 rpm
